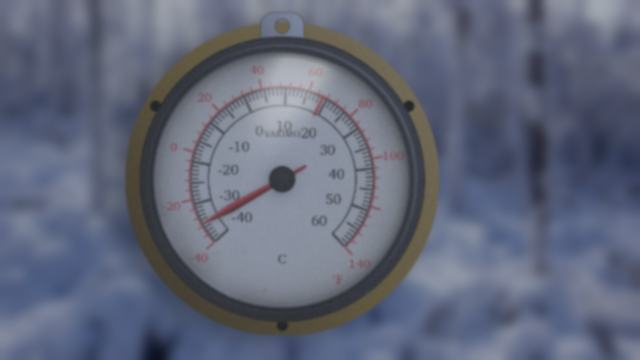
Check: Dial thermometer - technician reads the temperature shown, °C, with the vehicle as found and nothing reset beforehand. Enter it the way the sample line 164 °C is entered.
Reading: -35 °C
